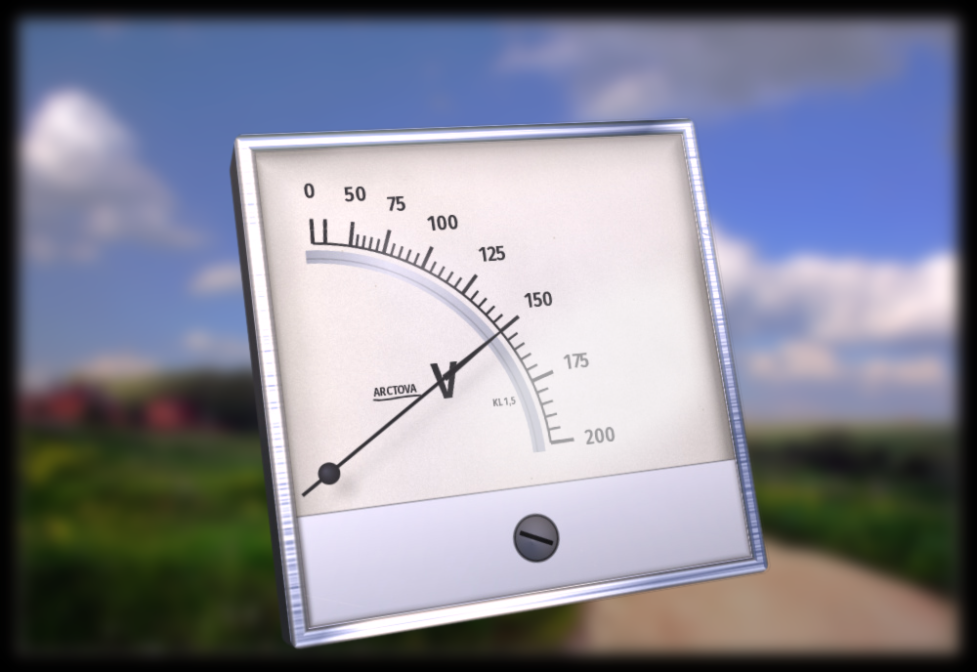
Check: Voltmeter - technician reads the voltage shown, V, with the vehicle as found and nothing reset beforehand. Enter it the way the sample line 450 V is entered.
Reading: 150 V
